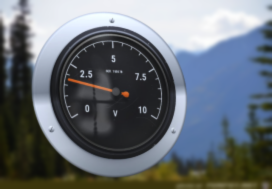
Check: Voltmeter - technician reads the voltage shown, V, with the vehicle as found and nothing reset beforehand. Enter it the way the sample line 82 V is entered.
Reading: 1.75 V
